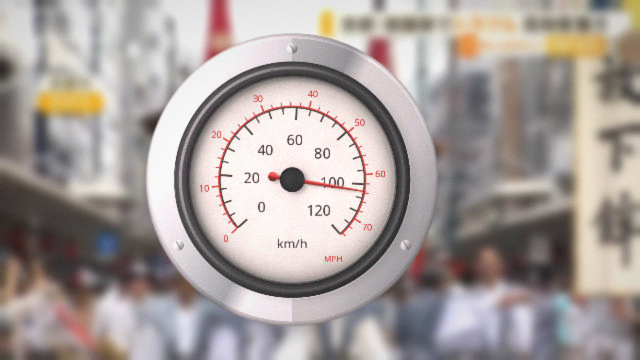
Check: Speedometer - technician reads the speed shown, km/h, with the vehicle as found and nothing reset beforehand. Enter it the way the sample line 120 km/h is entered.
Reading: 102.5 km/h
